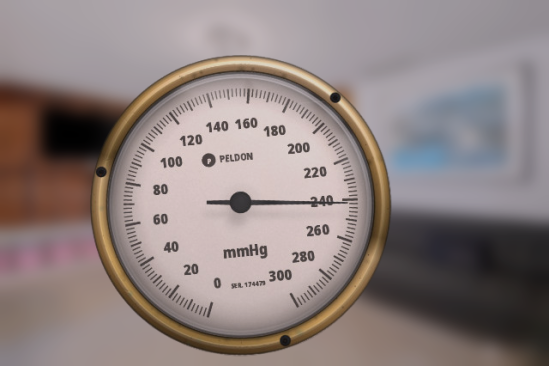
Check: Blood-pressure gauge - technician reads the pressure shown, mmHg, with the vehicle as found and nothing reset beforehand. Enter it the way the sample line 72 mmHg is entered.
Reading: 242 mmHg
